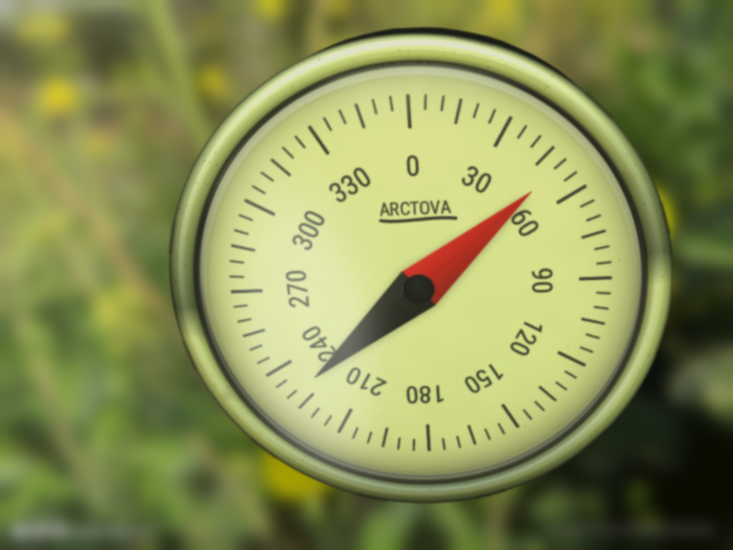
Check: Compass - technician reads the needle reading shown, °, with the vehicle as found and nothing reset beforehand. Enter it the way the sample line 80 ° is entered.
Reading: 50 °
